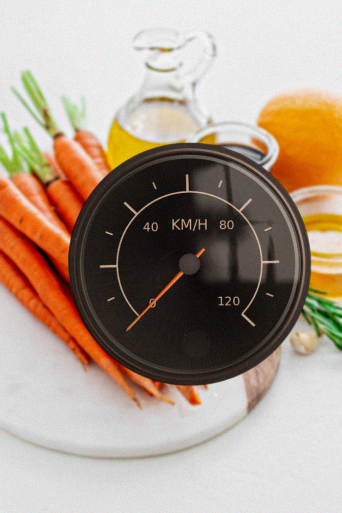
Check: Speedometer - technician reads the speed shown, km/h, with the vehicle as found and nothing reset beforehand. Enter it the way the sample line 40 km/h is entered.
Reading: 0 km/h
